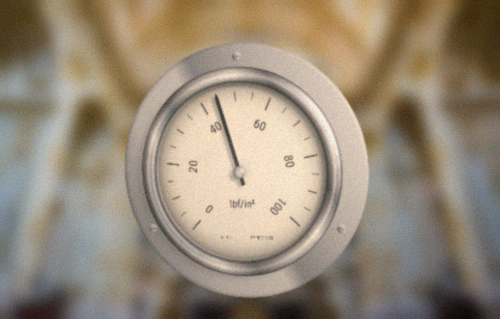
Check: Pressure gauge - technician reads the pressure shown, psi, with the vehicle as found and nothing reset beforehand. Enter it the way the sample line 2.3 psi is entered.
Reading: 45 psi
